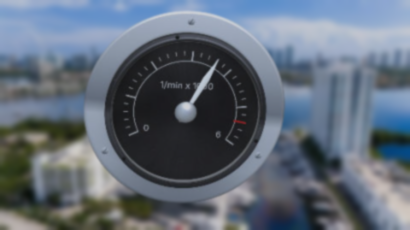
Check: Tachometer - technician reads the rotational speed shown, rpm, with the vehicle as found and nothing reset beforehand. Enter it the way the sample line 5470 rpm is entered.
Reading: 3600 rpm
